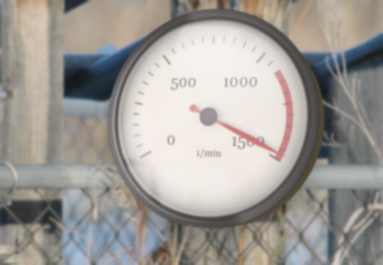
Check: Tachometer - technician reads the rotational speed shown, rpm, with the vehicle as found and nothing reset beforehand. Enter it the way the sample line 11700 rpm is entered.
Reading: 1475 rpm
